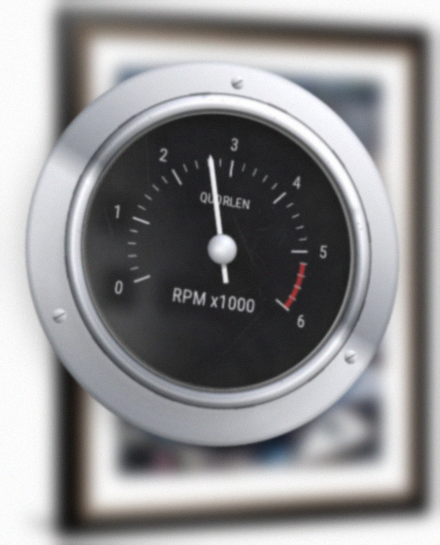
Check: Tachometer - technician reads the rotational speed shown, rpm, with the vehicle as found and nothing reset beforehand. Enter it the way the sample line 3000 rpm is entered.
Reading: 2600 rpm
